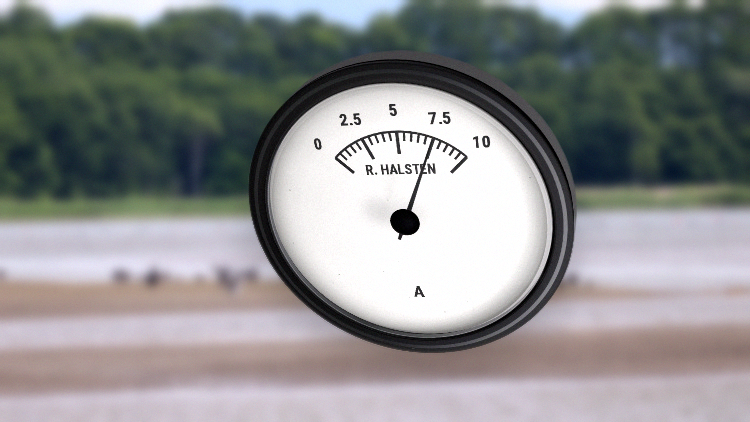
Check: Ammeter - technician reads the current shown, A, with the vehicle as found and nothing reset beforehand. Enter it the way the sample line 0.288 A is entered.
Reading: 7.5 A
